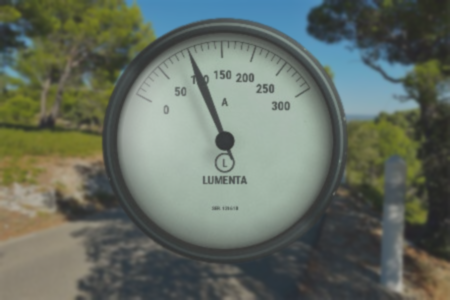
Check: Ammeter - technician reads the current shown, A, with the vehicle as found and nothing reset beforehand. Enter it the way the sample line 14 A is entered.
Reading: 100 A
